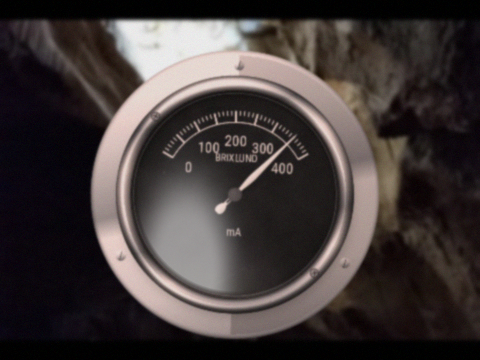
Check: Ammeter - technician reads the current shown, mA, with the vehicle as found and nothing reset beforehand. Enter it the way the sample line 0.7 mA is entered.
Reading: 350 mA
